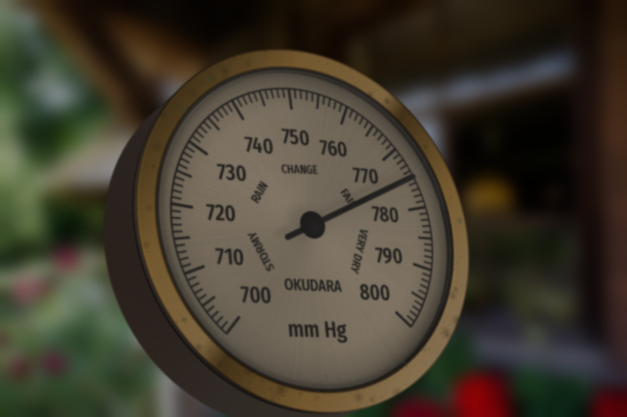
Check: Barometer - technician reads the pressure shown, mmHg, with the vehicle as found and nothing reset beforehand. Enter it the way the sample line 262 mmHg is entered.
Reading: 775 mmHg
